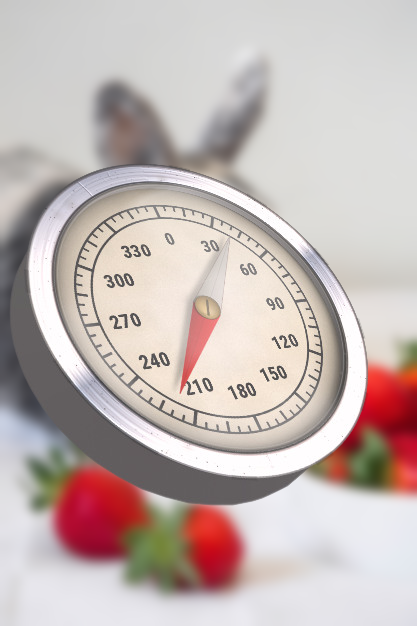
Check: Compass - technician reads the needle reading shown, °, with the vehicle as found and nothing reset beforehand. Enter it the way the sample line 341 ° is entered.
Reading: 220 °
